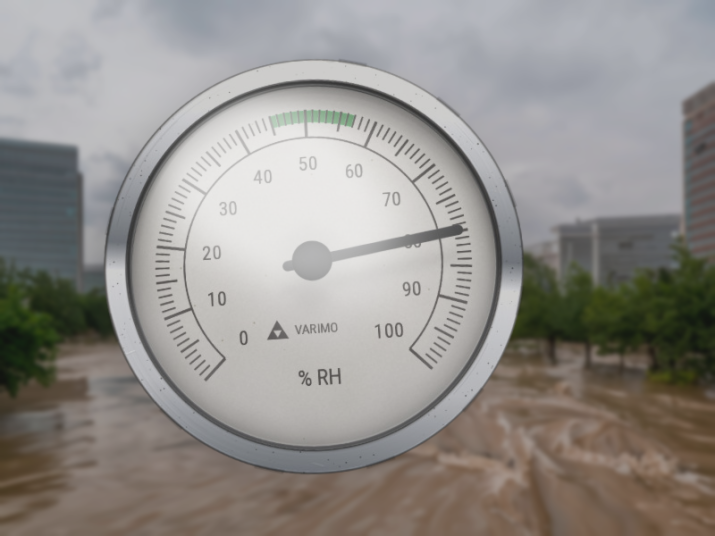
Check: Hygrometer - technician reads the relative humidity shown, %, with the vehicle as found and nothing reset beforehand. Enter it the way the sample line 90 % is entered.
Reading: 80 %
